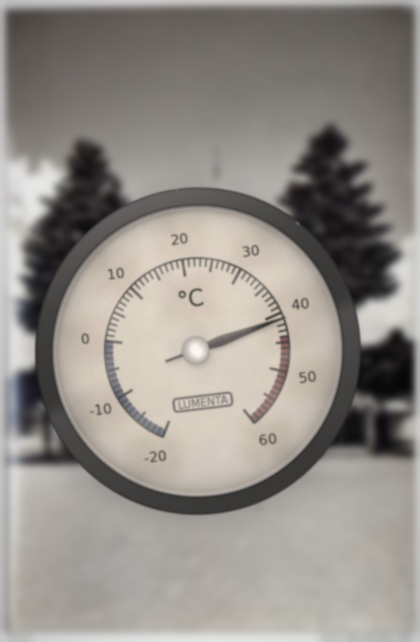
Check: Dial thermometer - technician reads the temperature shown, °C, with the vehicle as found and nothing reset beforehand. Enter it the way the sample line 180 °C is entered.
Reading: 41 °C
